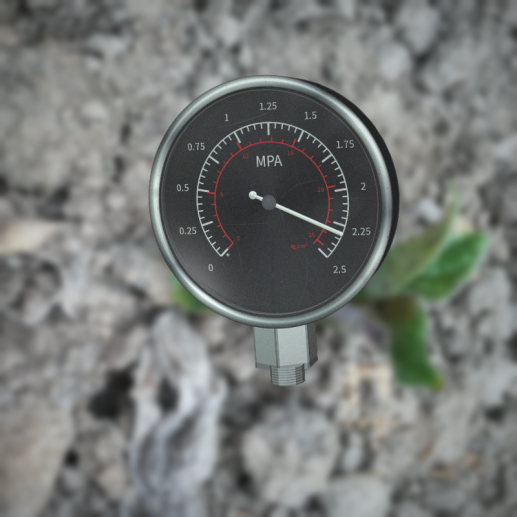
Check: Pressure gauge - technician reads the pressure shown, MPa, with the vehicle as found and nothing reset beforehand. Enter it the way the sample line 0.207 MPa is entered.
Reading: 2.3 MPa
